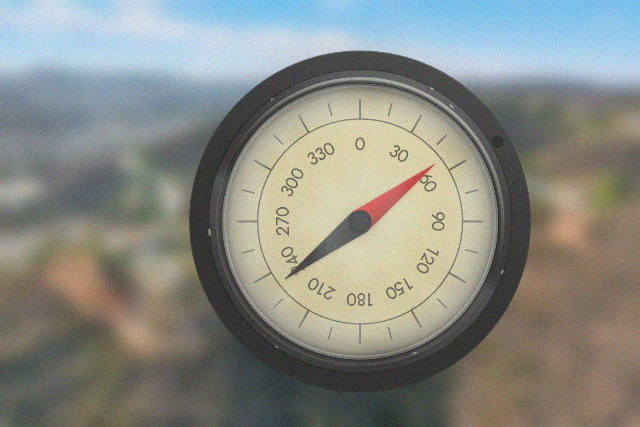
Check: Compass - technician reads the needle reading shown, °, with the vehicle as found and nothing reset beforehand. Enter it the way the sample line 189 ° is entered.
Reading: 52.5 °
